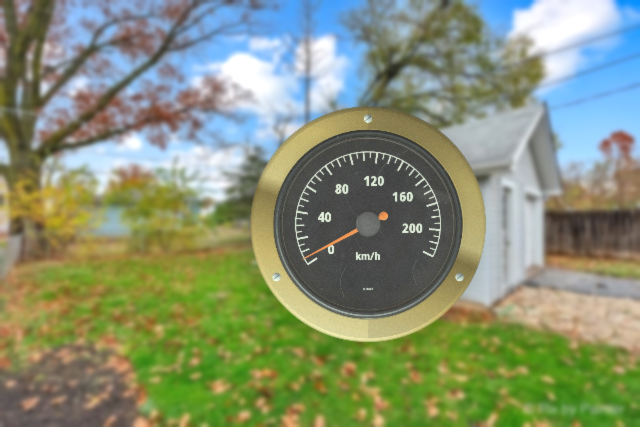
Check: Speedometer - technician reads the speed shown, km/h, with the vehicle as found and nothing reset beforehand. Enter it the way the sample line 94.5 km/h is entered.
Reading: 5 km/h
